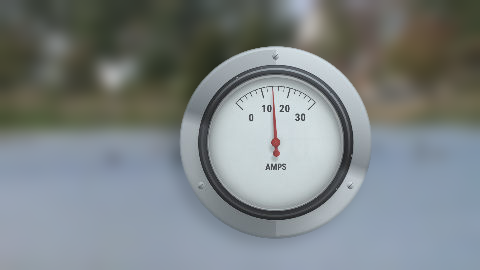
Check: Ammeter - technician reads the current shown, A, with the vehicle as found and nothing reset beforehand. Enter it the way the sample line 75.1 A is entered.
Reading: 14 A
